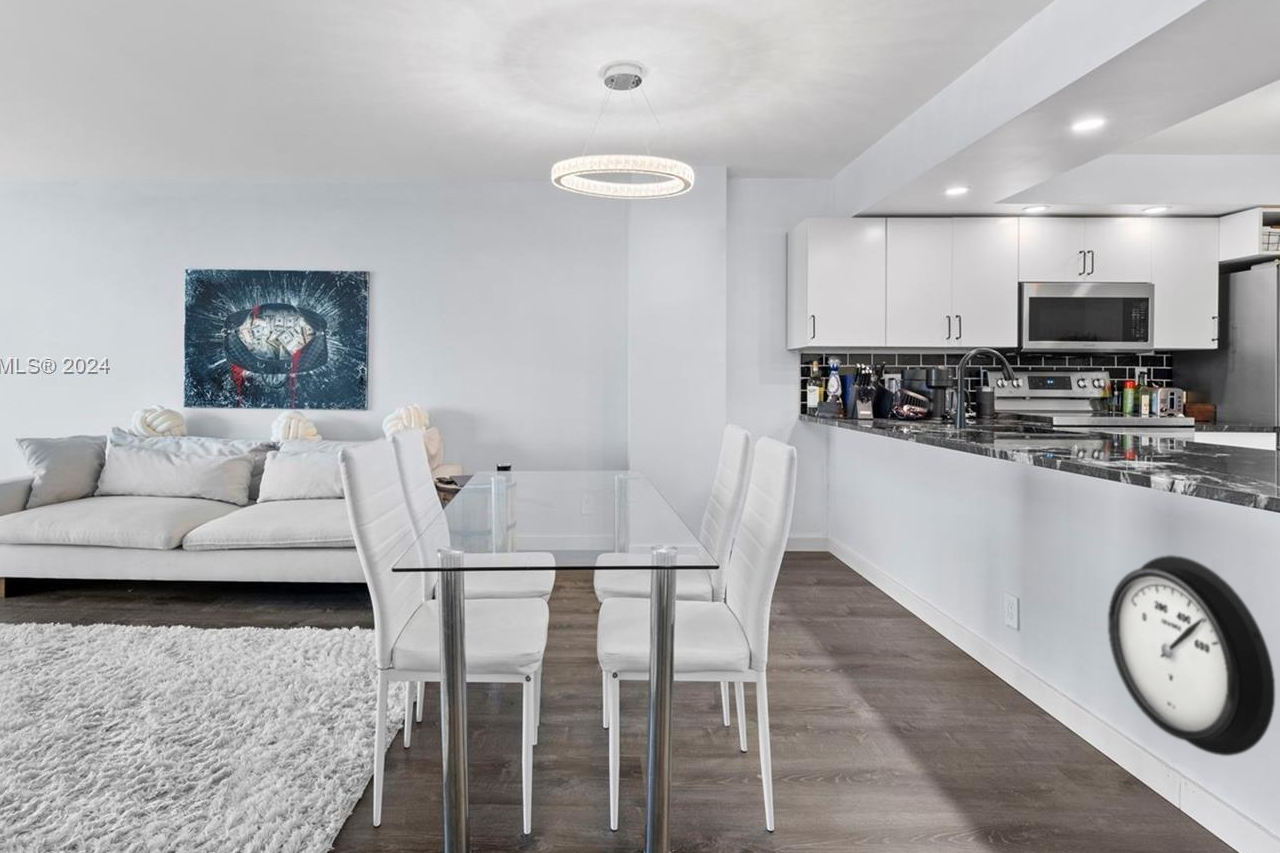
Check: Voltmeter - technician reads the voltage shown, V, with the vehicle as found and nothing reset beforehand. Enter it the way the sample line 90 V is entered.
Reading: 500 V
